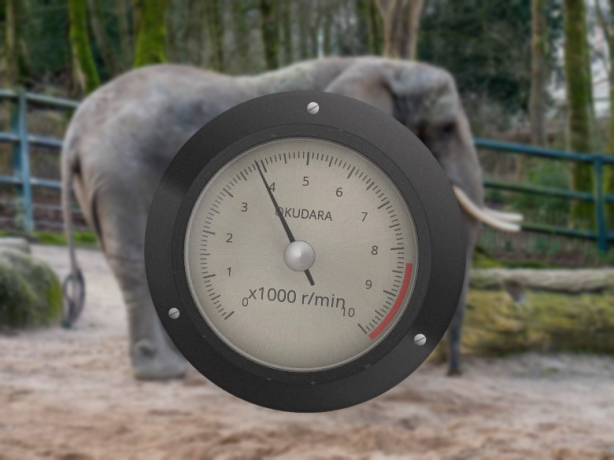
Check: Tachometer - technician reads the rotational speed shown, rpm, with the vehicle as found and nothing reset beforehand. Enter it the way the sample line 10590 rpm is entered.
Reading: 3900 rpm
